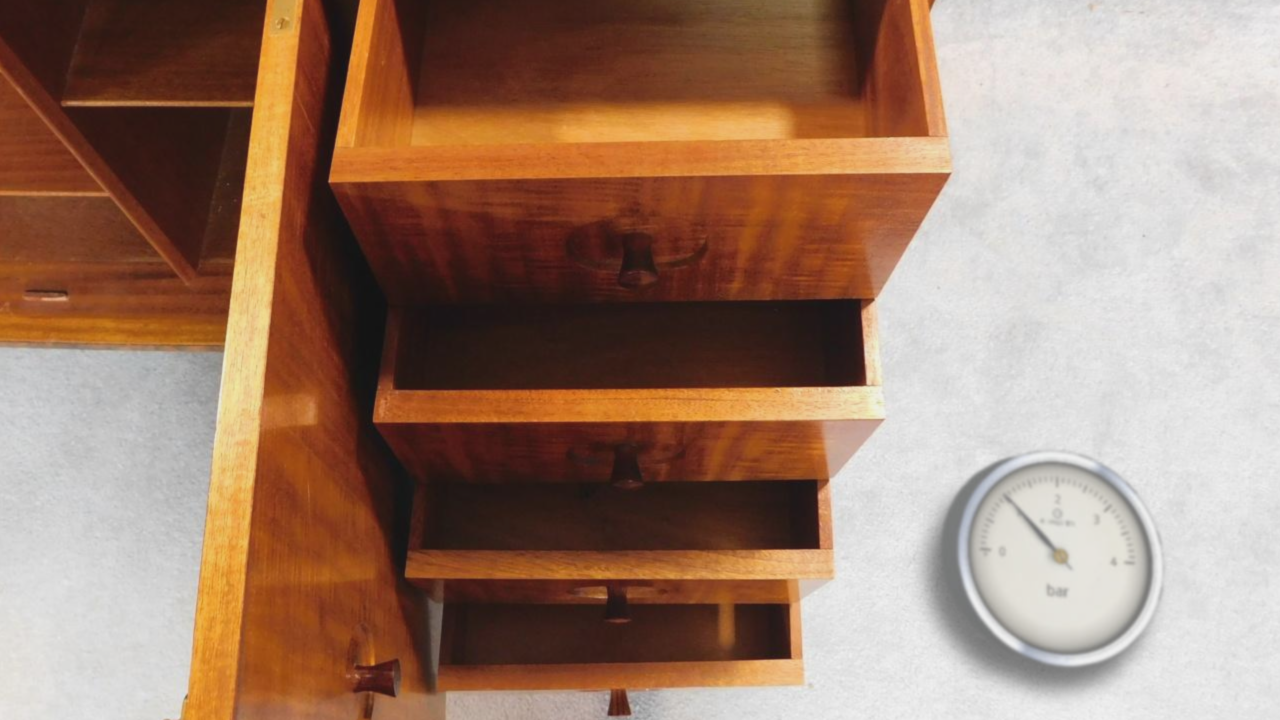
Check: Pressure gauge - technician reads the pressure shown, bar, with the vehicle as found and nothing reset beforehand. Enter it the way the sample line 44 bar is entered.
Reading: 1 bar
